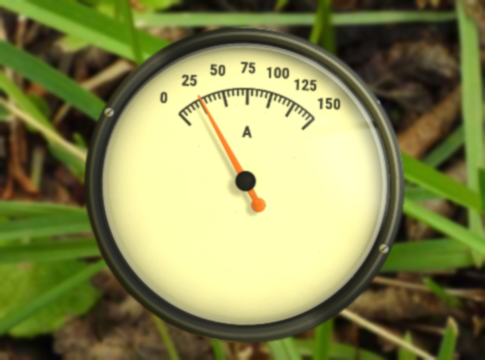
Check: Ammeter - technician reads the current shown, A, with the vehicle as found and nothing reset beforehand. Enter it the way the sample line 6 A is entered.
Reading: 25 A
